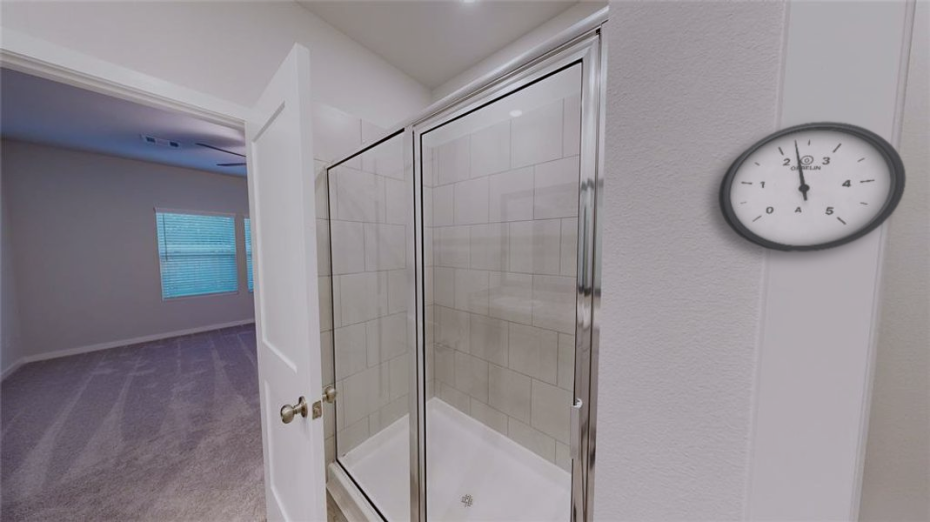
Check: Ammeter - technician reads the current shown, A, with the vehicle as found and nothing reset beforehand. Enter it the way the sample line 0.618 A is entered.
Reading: 2.25 A
